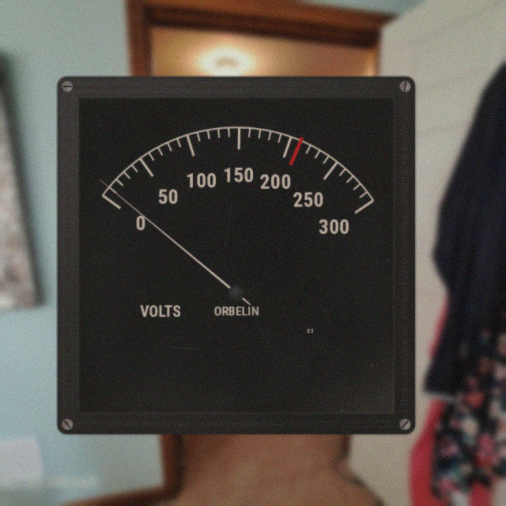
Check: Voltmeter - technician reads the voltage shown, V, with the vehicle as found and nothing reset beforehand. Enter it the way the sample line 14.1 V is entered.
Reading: 10 V
